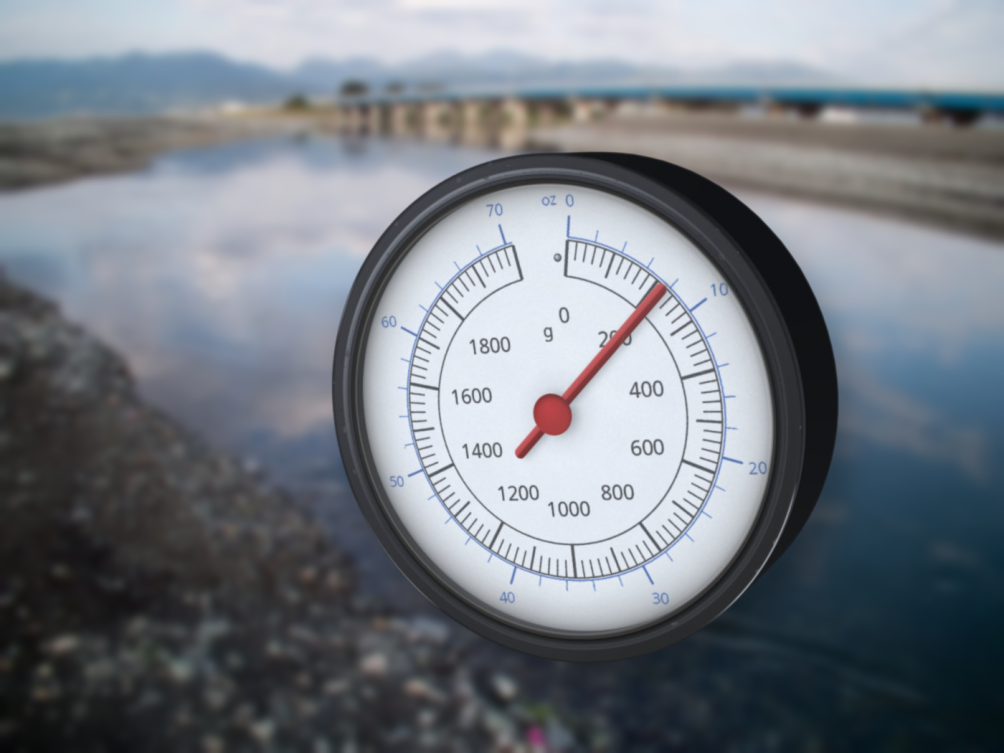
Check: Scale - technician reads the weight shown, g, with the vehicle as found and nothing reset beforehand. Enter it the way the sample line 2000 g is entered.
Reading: 220 g
